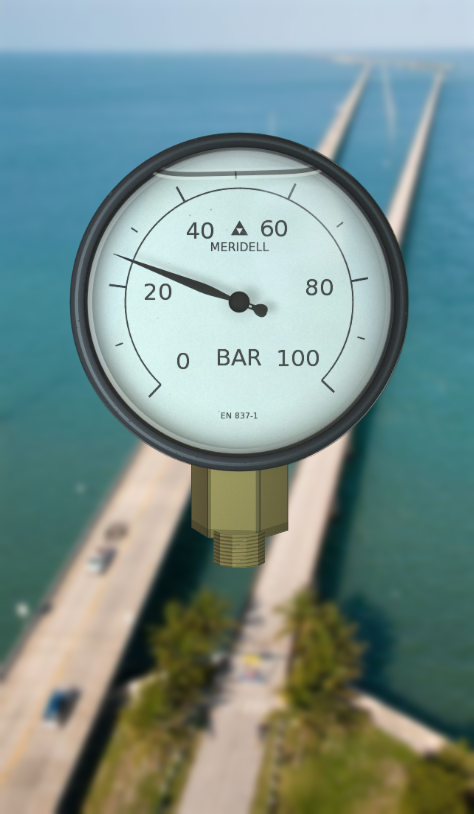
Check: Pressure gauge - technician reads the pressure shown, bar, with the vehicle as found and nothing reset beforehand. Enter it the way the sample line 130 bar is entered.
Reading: 25 bar
